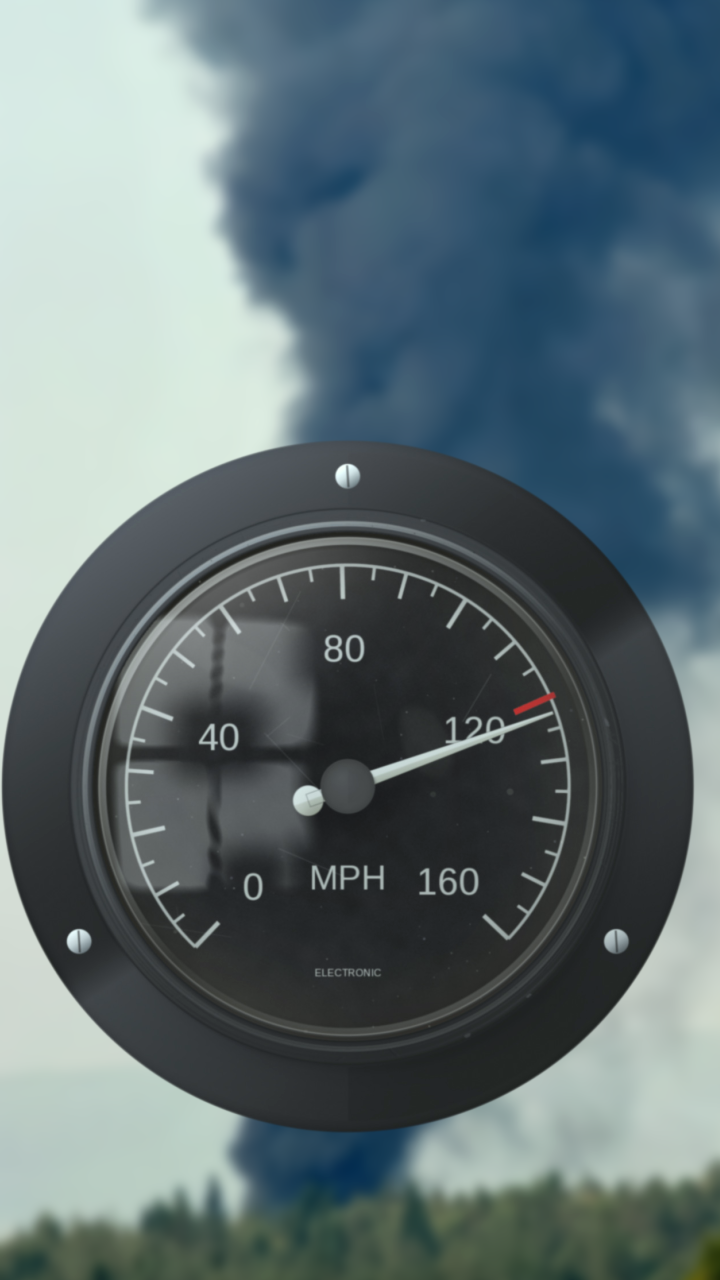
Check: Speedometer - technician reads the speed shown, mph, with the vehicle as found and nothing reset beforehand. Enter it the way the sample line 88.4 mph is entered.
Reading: 122.5 mph
